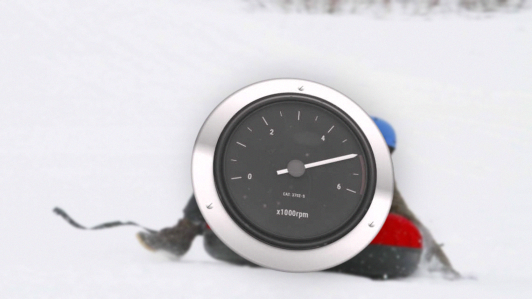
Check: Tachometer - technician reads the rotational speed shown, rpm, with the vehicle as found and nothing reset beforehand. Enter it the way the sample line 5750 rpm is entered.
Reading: 5000 rpm
